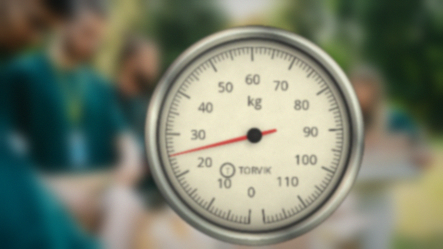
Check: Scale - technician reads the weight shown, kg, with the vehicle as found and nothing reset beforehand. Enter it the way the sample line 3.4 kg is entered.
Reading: 25 kg
